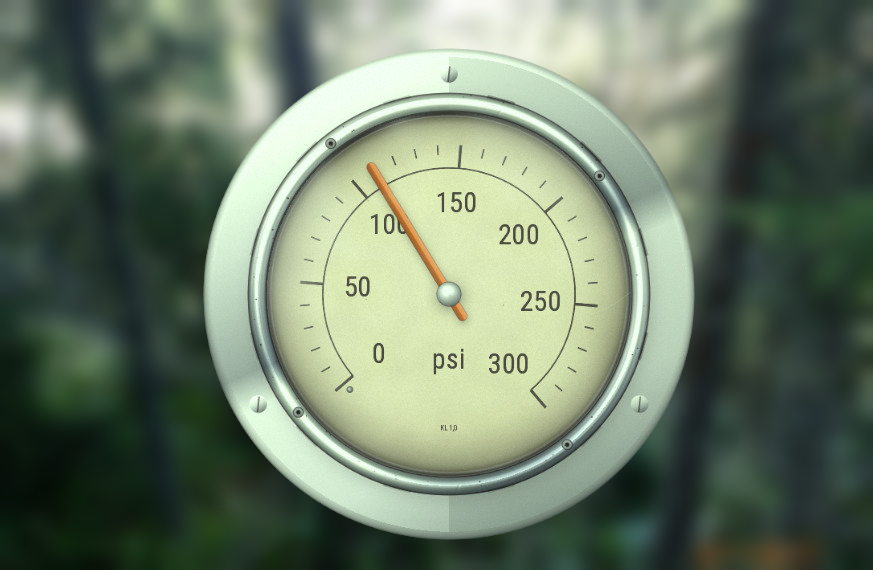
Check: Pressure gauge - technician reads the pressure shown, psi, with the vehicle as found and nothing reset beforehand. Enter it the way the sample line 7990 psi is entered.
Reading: 110 psi
